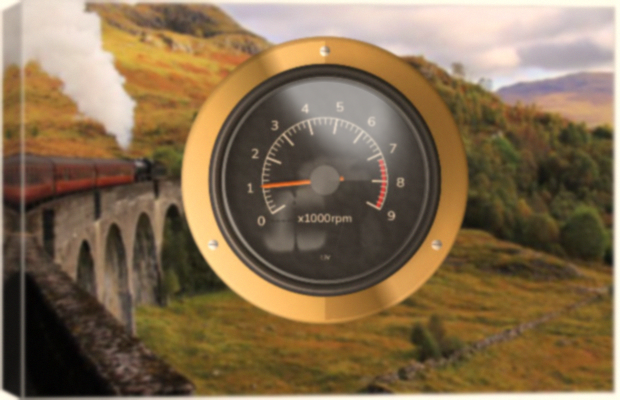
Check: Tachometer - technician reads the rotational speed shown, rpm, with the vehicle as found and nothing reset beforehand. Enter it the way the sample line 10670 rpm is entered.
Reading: 1000 rpm
